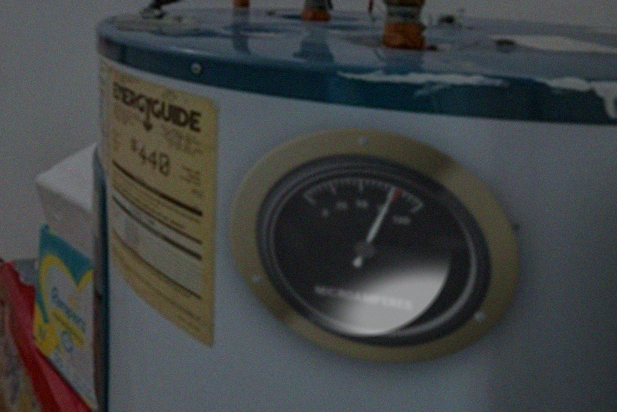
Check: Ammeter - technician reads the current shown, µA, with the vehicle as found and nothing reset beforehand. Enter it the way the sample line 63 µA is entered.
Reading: 75 µA
